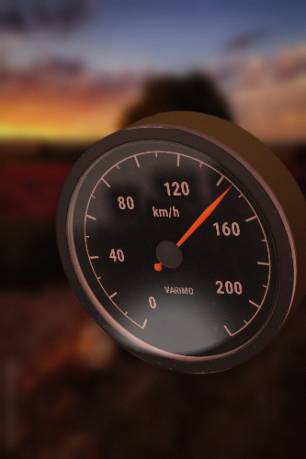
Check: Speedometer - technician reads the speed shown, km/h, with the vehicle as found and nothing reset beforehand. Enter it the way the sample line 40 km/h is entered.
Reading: 145 km/h
